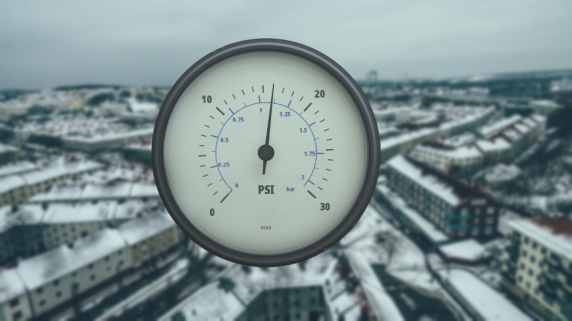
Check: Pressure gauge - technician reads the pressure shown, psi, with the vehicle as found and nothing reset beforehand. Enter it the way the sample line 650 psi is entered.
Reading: 16 psi
